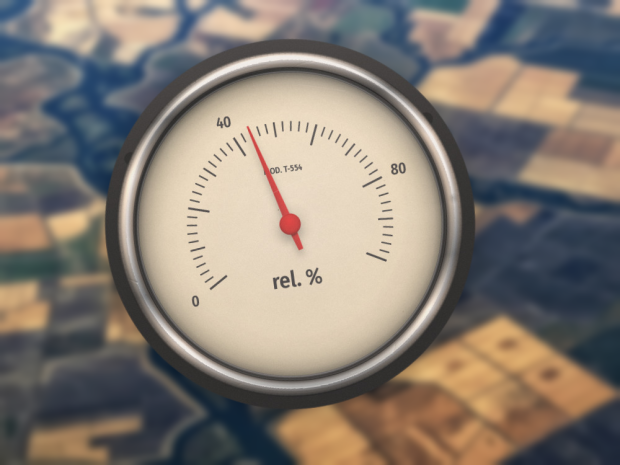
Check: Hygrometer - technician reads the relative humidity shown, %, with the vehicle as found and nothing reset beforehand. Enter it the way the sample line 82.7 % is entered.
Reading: 44 %
